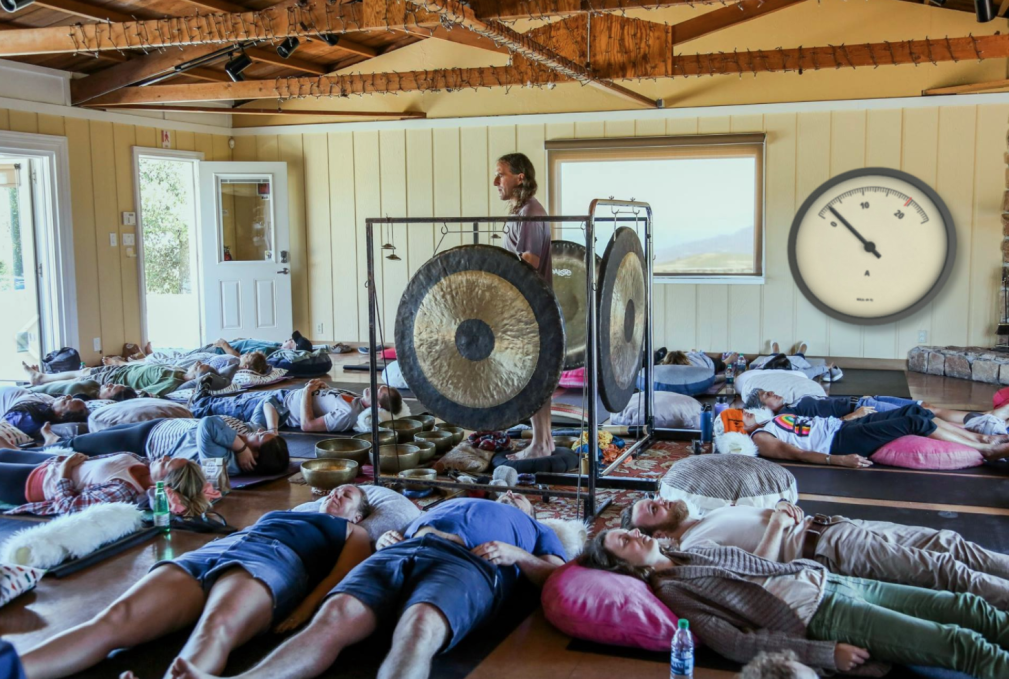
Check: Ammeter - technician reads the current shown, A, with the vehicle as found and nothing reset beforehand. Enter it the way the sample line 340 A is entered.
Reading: 2.5 A
